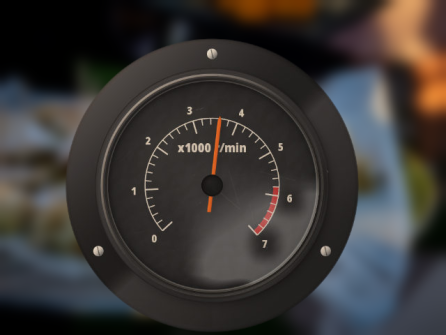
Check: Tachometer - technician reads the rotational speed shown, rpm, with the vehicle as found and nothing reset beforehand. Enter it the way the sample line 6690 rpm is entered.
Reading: 3600 rpm
